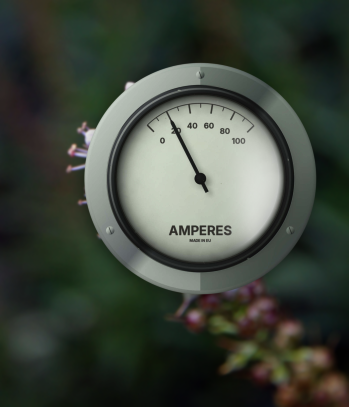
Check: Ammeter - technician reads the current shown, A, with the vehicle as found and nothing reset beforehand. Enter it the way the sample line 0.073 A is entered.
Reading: 20 A
